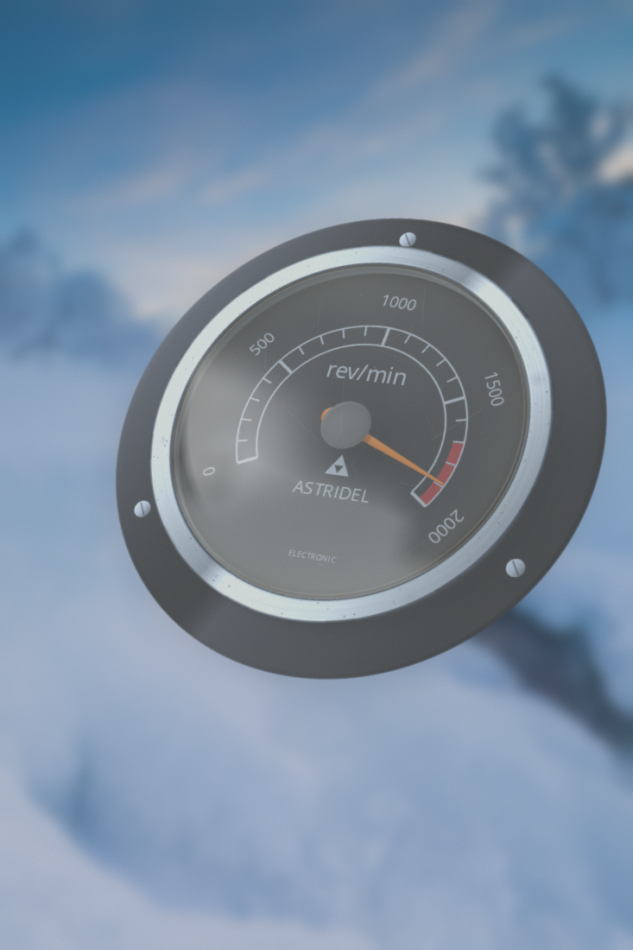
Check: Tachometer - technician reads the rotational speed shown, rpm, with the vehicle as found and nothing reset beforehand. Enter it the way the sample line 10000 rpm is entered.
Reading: 1900 rpm
